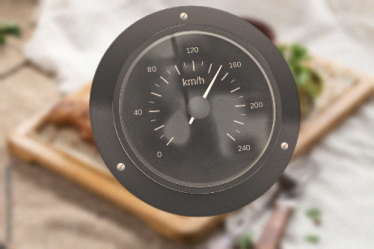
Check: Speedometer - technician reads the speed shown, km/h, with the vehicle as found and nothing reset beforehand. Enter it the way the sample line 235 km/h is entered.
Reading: 150 km/h
